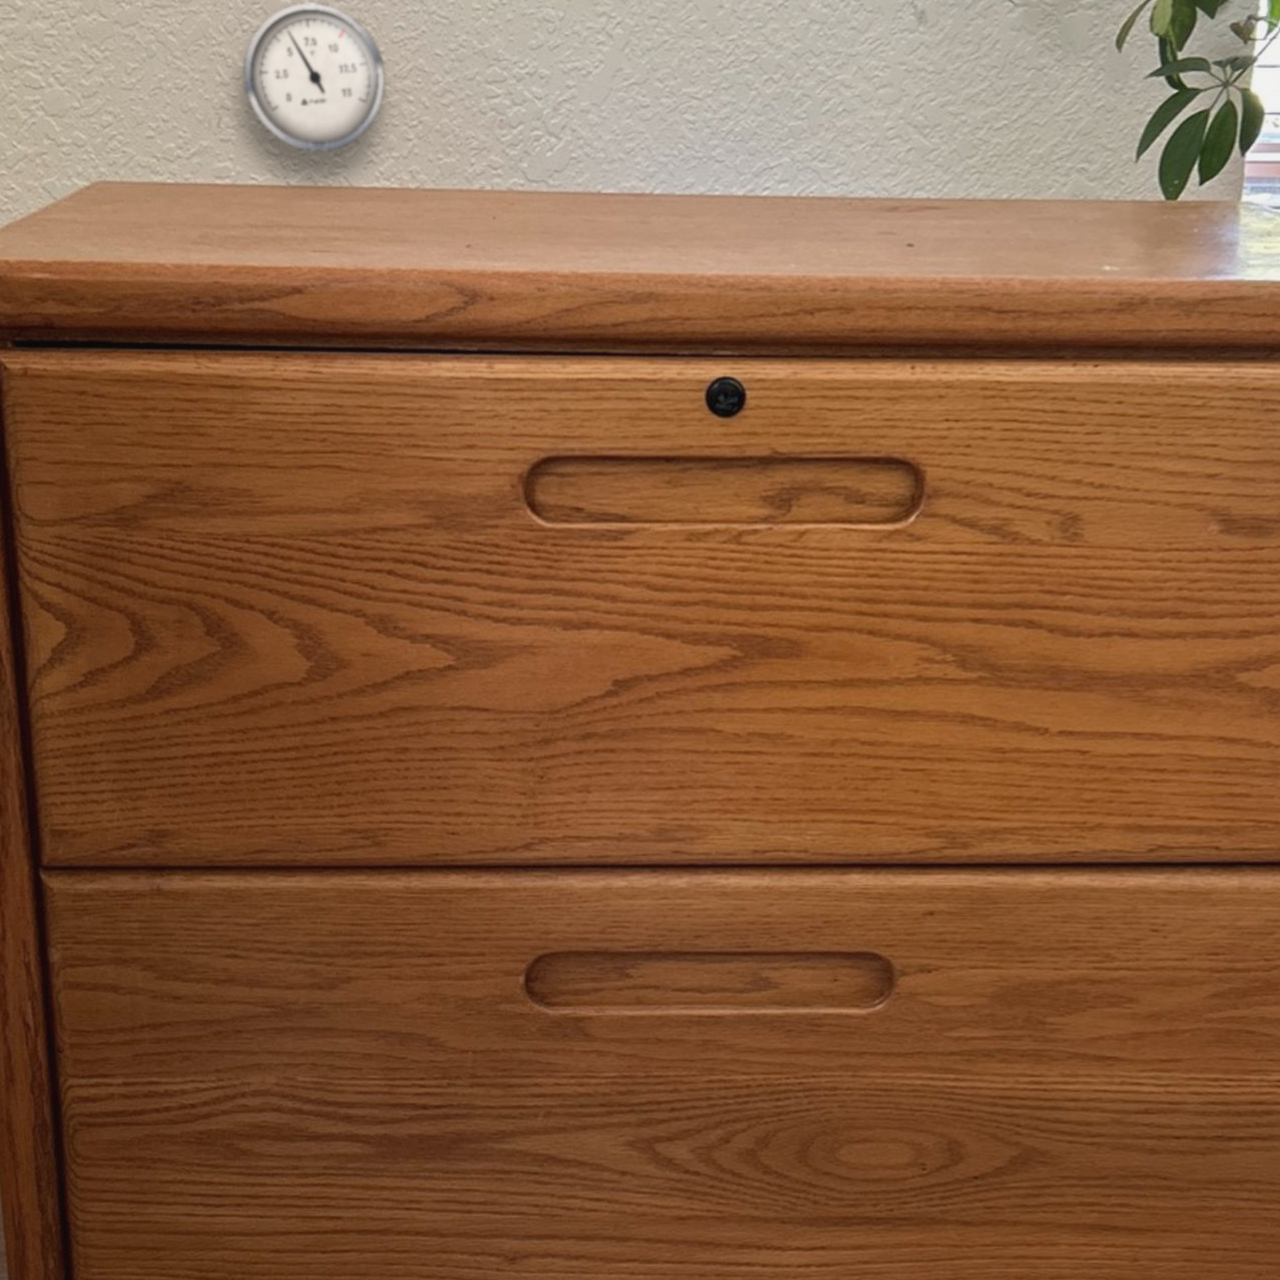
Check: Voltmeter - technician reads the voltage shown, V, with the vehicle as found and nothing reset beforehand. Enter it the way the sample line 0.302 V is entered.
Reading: 6 V
